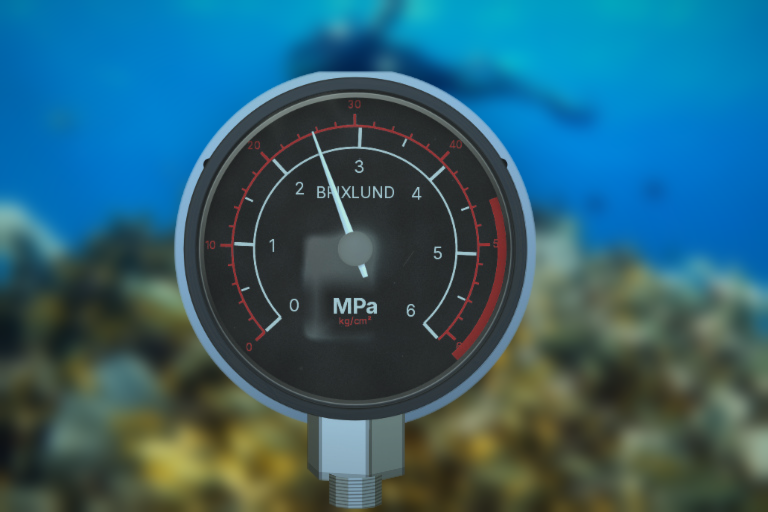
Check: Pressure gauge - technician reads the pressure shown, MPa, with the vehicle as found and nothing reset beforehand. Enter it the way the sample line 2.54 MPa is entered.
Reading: 2.5 MPa
